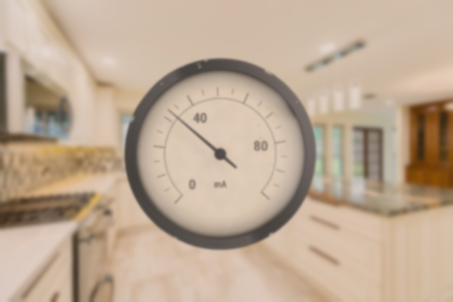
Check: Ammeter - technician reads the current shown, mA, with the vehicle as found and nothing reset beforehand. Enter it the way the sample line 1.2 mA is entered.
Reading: 32.5 mA
